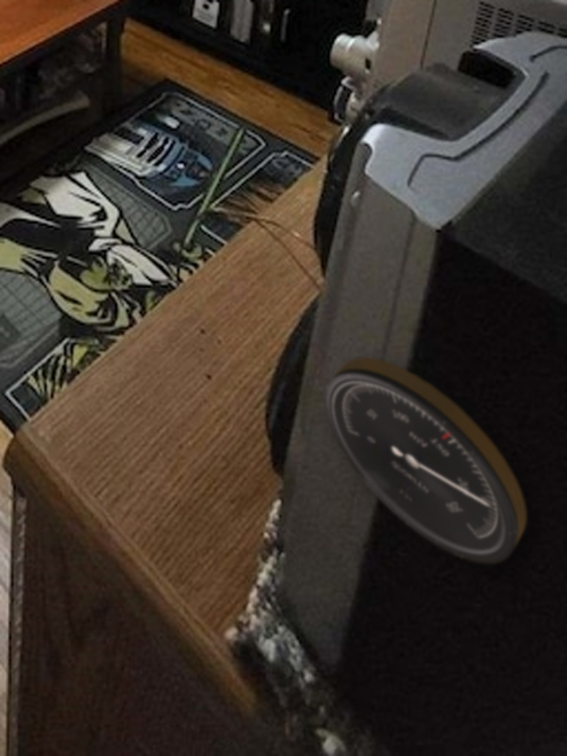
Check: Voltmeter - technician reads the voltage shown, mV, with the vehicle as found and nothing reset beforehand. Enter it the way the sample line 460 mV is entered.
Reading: 200 mV
